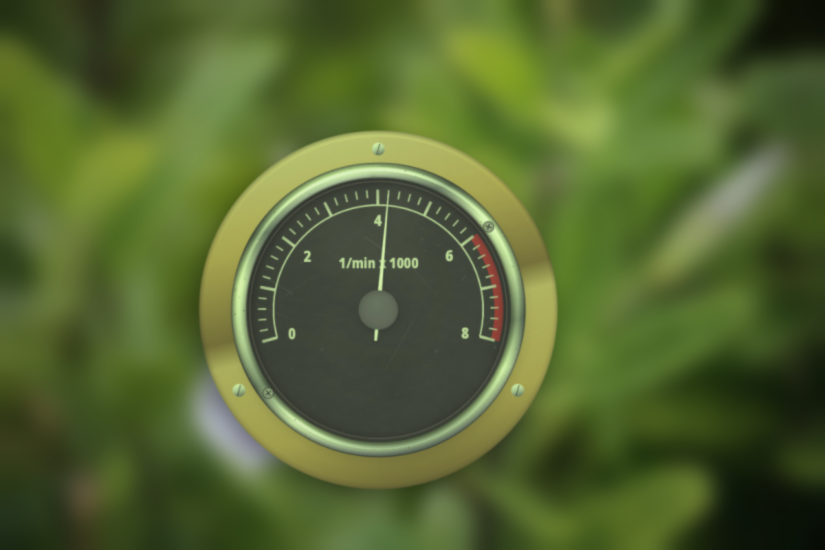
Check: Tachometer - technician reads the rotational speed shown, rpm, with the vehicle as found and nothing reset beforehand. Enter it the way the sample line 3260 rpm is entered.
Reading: 4200 rpm
